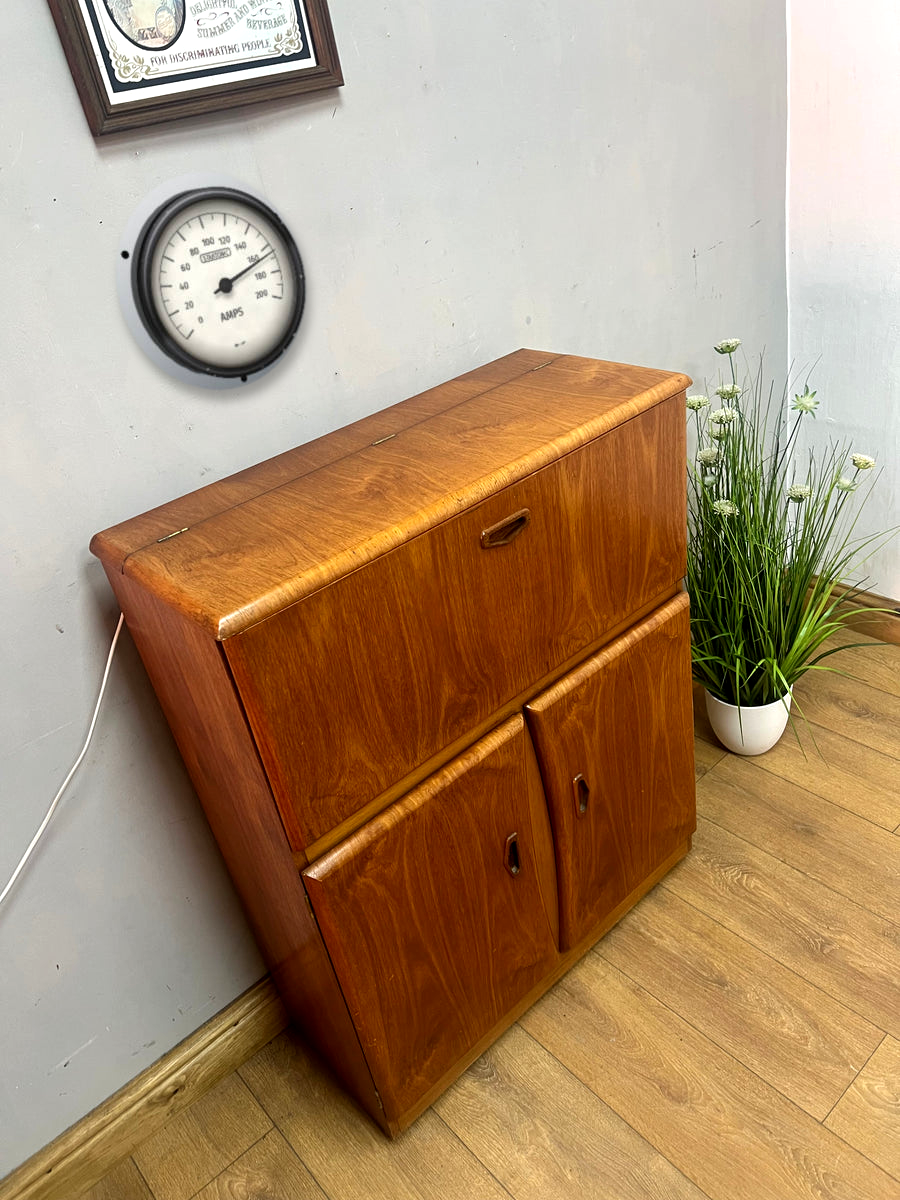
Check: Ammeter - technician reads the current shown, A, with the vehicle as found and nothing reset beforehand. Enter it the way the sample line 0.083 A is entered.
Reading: 165 A
